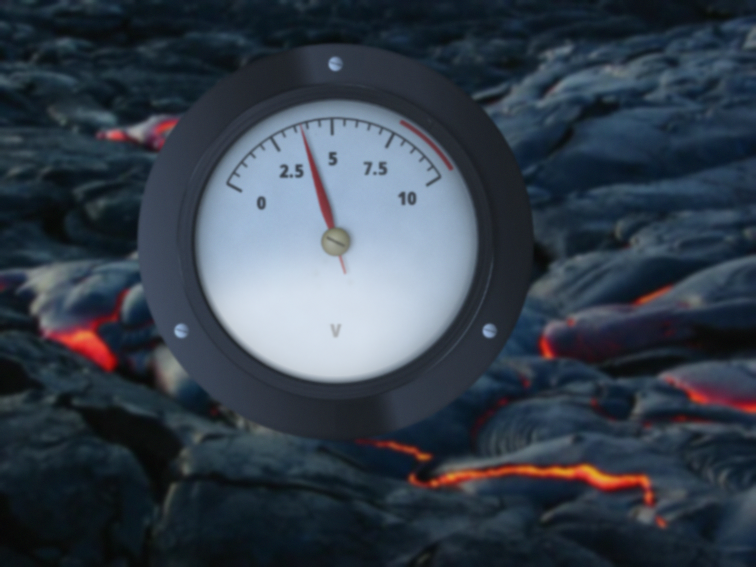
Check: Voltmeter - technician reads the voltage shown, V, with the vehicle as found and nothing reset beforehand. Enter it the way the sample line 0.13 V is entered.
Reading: 3.75 V
